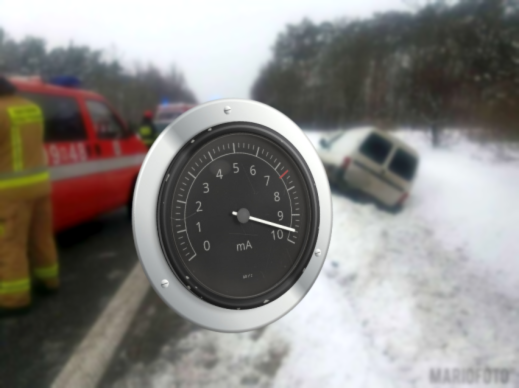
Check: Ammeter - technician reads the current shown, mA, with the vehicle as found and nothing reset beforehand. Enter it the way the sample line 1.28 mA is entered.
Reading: 9.6 mA
